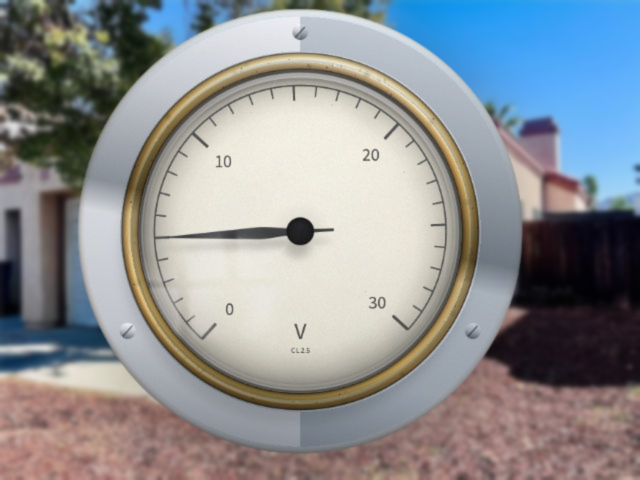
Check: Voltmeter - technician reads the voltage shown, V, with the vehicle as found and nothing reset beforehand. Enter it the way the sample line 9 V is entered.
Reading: 5 V
